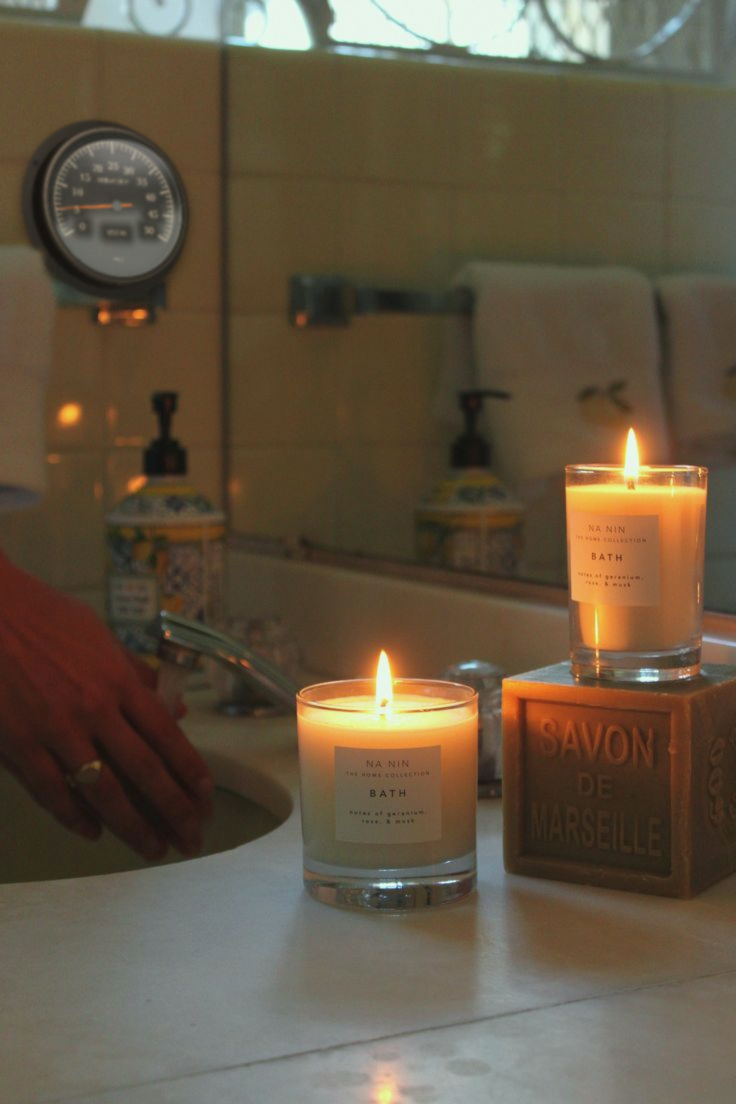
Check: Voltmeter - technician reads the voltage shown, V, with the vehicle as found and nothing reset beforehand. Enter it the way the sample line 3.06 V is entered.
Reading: 5 V
